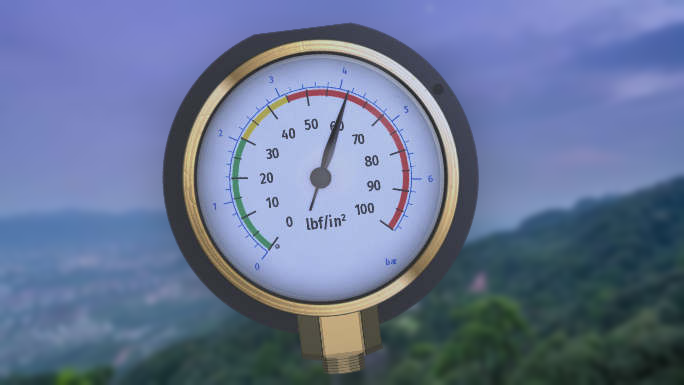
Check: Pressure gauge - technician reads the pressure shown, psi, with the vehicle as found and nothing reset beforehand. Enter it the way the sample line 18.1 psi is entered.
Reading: 60 psi
